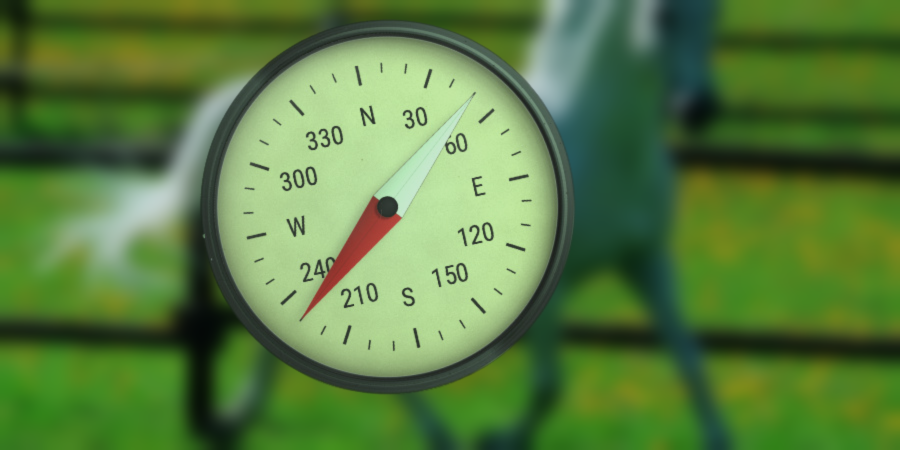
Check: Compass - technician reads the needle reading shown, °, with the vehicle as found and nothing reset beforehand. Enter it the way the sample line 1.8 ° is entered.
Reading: 230 °
